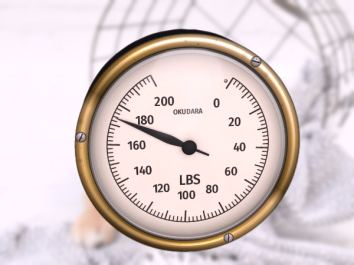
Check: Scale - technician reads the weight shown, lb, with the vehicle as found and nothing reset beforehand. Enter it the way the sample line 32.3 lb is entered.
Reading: 174 lb
